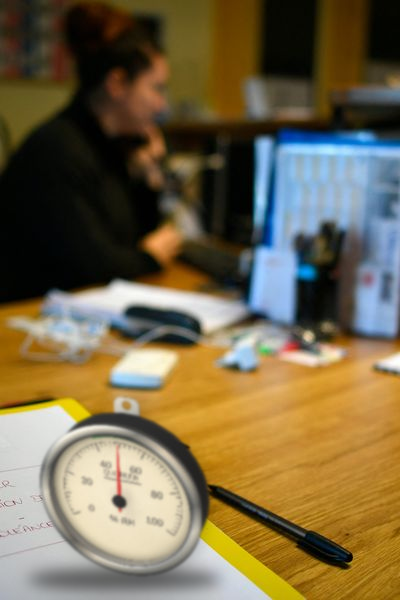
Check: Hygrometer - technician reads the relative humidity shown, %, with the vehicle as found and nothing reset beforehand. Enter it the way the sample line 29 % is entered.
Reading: 50 %
